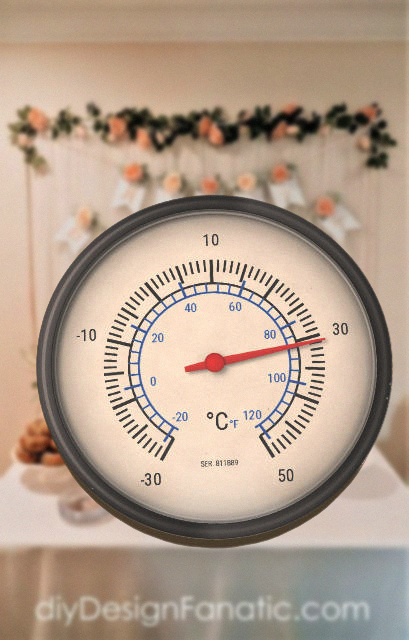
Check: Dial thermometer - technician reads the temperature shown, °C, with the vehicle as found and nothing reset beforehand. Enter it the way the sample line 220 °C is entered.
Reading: 31 °C
